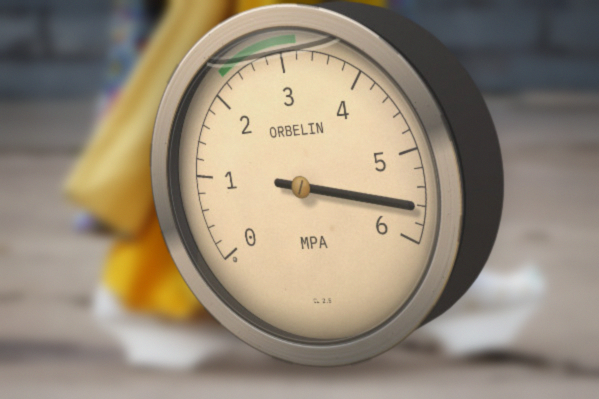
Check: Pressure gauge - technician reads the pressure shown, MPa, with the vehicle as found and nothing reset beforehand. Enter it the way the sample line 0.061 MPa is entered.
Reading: 5.6 MPa
